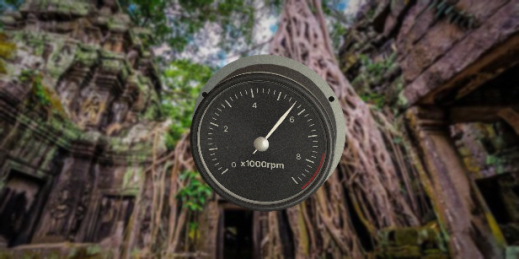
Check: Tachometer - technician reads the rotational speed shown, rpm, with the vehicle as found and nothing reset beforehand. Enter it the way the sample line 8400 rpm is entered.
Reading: 5600 rpm
